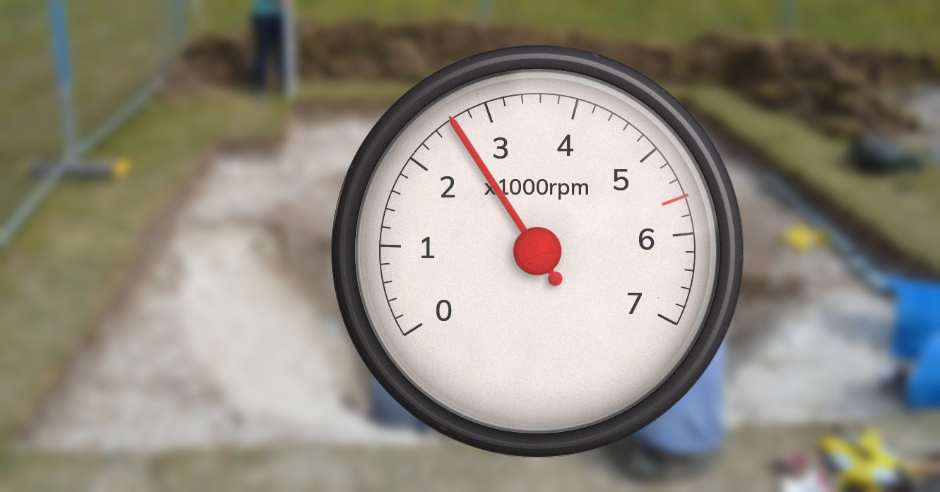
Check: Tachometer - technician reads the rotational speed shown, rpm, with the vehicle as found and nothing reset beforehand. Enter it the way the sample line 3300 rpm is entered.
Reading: 2600 rpm
